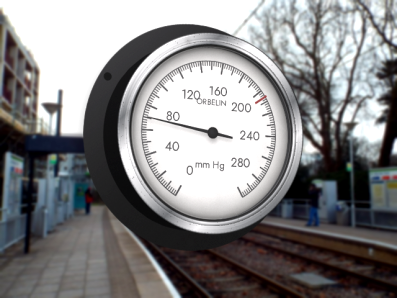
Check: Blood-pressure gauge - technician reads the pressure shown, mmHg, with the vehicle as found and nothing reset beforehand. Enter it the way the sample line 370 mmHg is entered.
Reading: 70 mmHg
